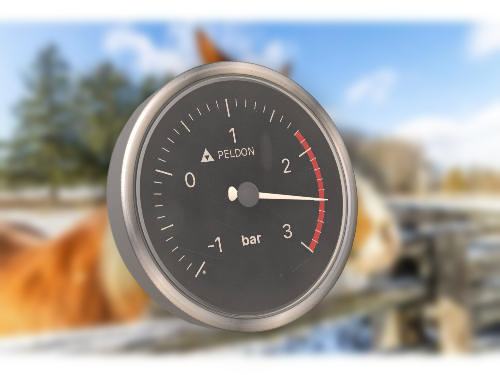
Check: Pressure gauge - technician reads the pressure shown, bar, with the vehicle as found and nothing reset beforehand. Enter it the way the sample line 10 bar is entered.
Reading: 2.5 bar
